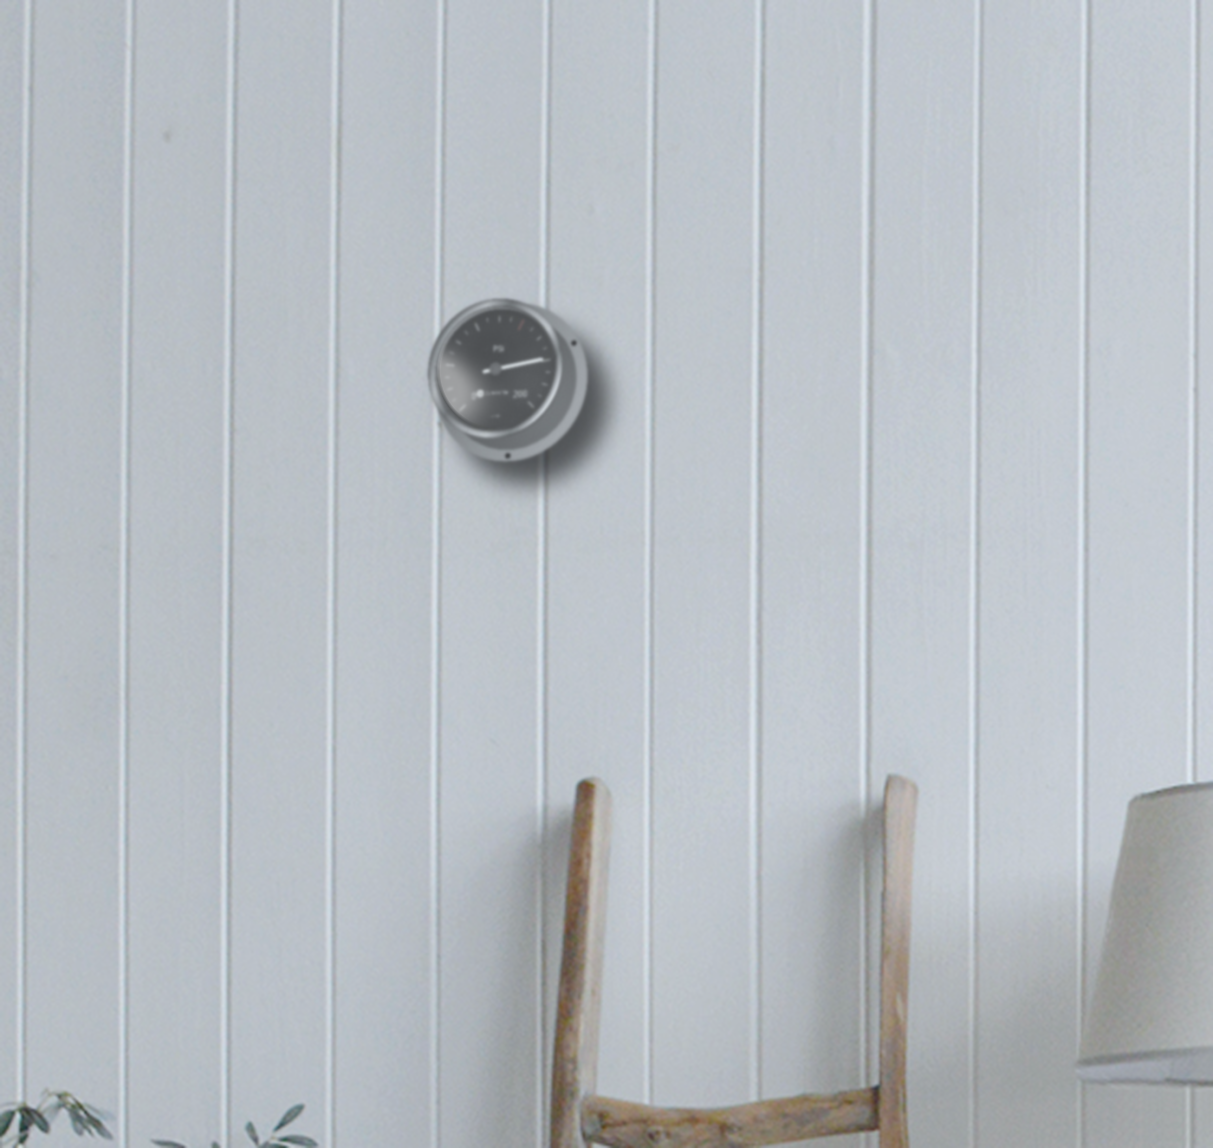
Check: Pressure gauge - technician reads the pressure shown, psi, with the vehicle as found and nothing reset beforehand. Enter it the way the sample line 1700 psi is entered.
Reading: 160 psi
